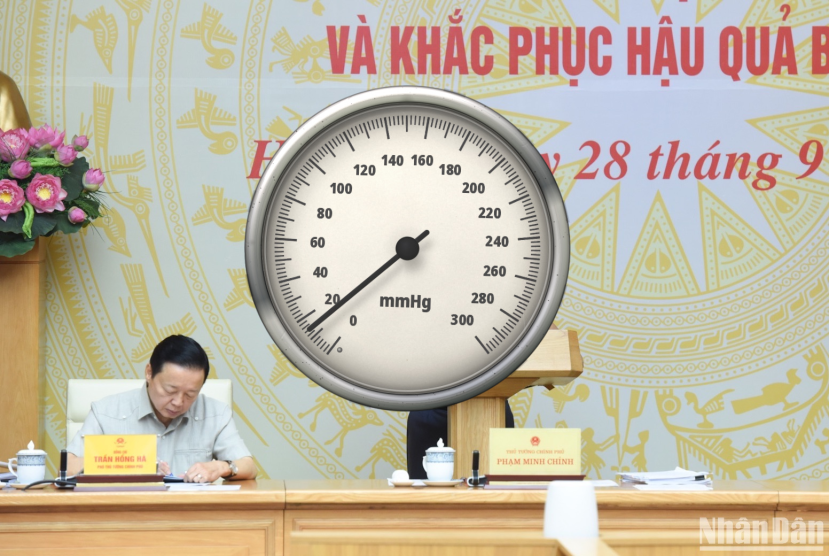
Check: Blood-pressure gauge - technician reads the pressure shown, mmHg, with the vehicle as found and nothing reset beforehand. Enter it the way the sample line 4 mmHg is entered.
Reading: 14 mmHg
